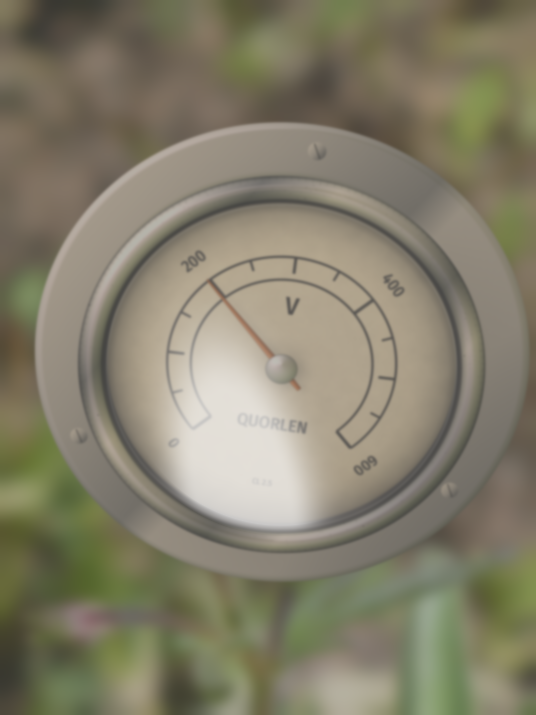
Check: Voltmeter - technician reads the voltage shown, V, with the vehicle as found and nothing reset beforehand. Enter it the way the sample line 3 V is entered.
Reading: 200 V
